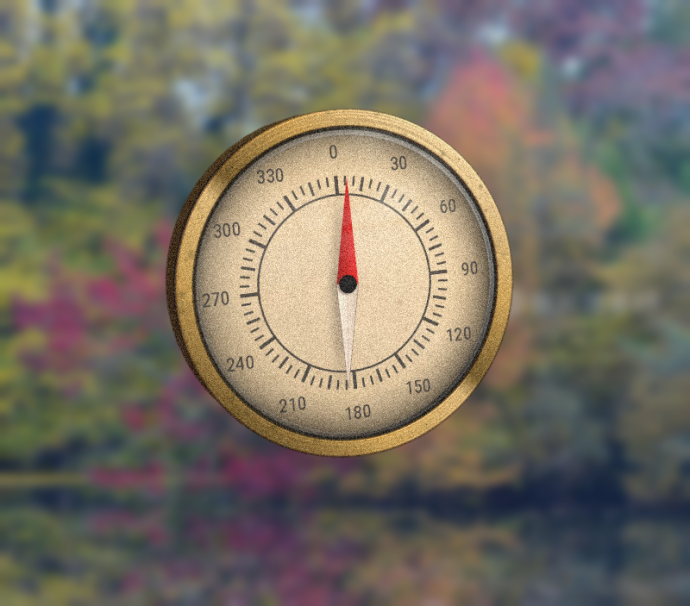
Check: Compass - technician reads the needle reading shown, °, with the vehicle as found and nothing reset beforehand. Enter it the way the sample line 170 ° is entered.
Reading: 5 °
